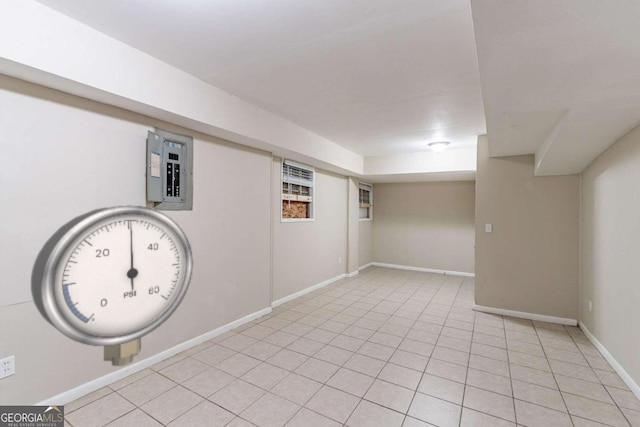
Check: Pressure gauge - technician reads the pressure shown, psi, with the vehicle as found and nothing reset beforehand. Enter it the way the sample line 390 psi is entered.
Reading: 30 psi
